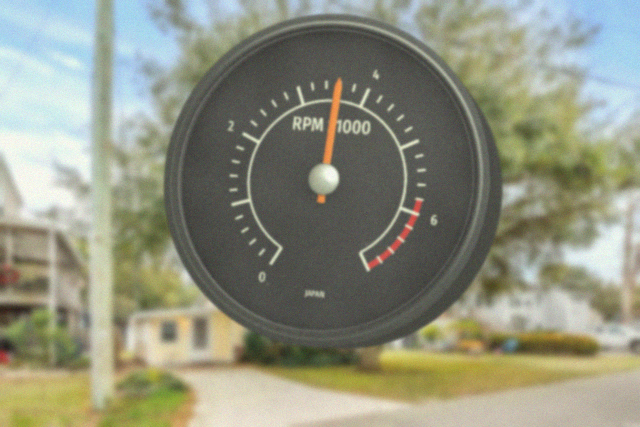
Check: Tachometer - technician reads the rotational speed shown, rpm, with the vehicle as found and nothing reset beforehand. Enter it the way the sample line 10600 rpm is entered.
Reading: 3600 rpm
